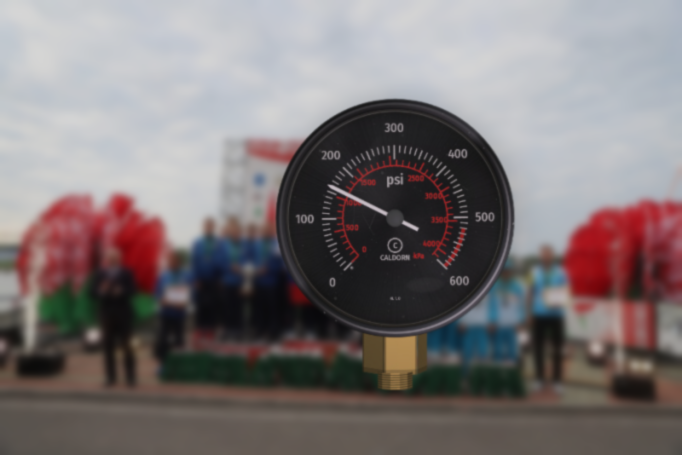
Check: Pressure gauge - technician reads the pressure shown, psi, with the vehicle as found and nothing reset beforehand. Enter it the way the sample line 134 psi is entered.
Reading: 160 psi
